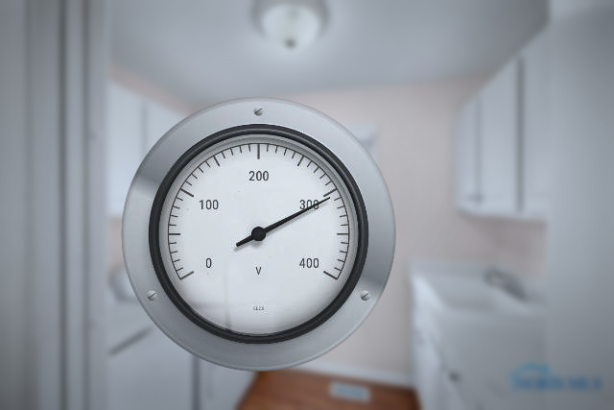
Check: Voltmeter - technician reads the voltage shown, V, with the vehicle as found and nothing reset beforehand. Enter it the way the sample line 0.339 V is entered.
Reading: 305 V
